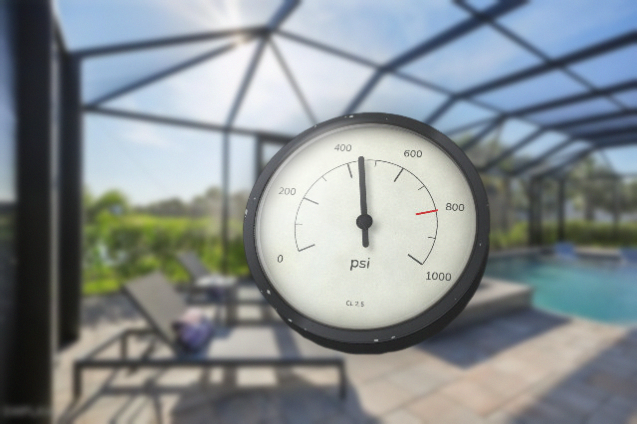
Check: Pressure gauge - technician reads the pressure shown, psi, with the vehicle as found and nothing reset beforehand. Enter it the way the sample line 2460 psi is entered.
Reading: 450 psi
